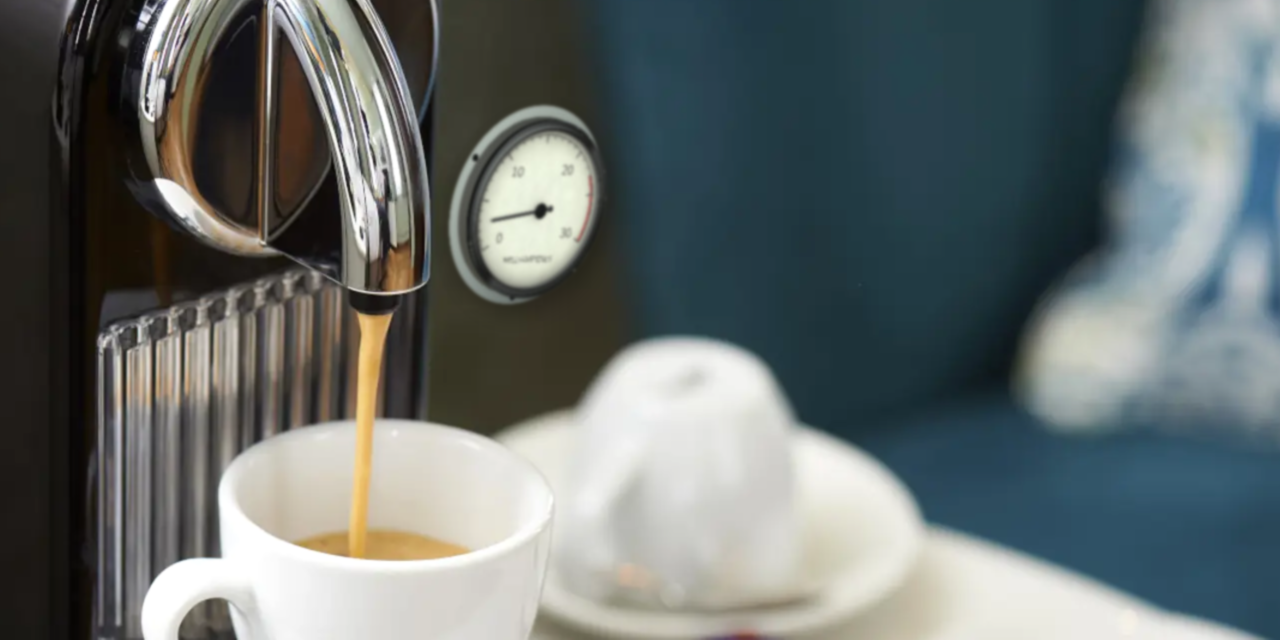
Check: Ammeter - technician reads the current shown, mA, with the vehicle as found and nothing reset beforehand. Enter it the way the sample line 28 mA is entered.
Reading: 3 mA
